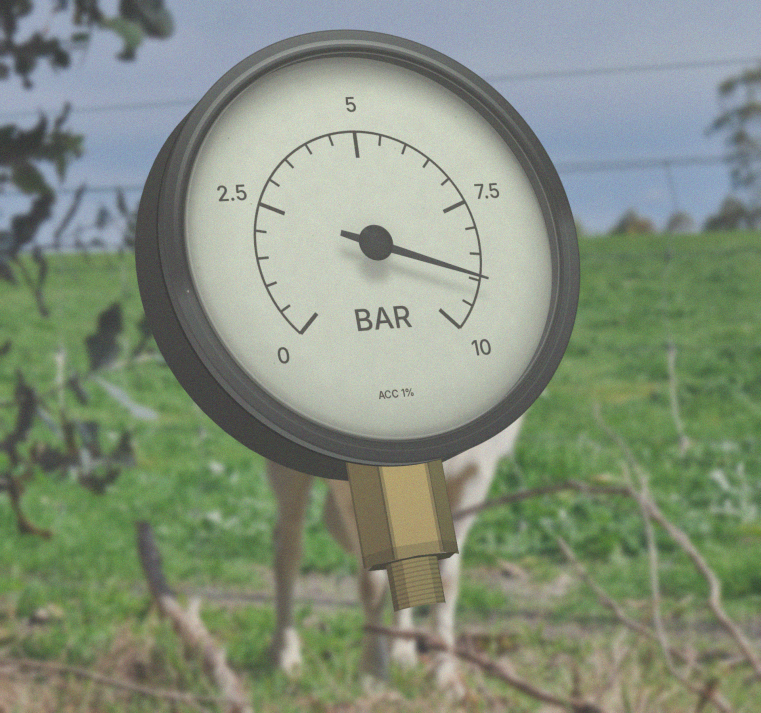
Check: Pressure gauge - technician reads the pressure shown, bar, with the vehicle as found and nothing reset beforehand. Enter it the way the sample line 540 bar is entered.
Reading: 9 bar
